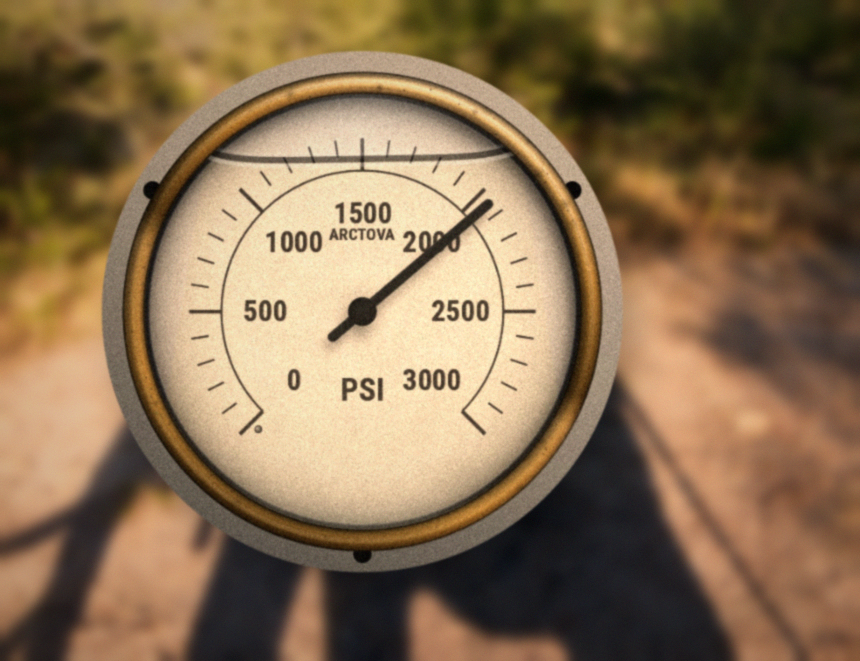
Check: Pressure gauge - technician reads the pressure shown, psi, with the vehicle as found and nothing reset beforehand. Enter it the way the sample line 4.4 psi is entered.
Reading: 2050 psi
